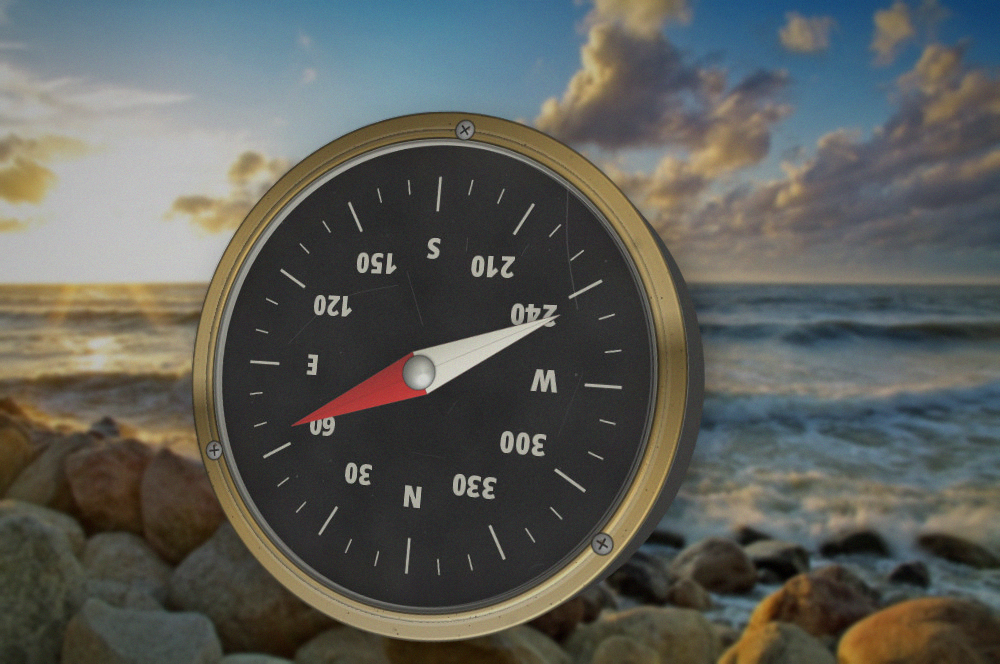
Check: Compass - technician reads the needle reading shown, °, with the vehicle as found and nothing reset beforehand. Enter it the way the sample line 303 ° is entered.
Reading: 65 °
